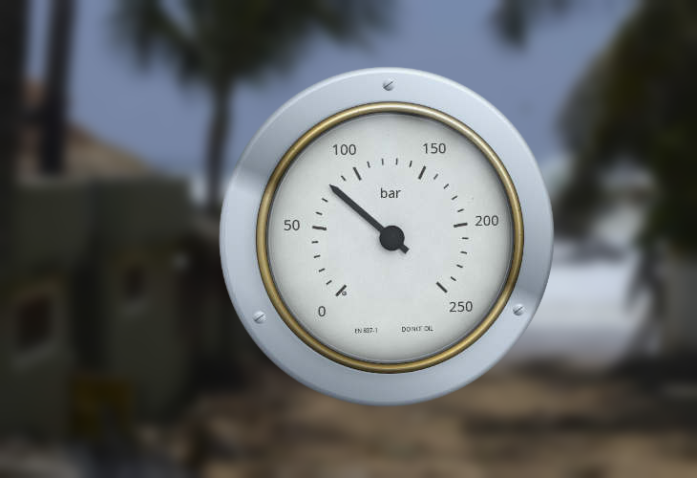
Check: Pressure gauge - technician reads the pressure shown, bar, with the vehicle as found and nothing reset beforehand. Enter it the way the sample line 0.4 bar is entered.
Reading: 80 bar
